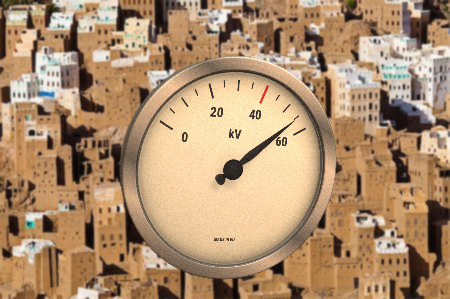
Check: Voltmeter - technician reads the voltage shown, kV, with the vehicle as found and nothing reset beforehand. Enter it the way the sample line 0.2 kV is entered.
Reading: 55 kV
